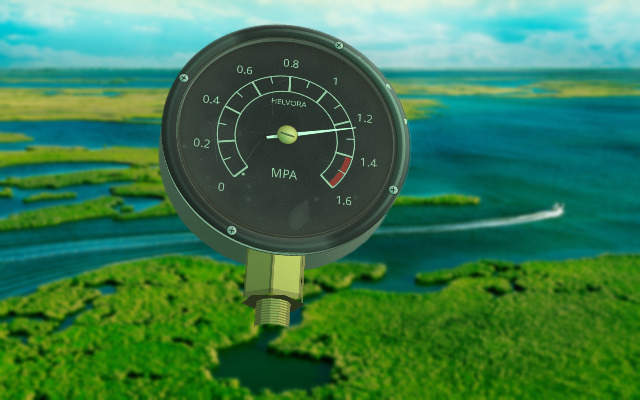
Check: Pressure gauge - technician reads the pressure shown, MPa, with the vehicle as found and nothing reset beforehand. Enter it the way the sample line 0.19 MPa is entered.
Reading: 1.25 MPa
